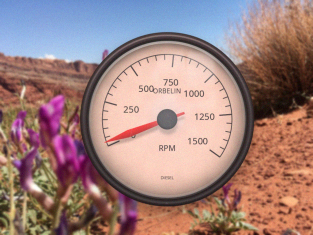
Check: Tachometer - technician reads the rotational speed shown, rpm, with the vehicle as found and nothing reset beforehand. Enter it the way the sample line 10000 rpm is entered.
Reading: 25 rpm
